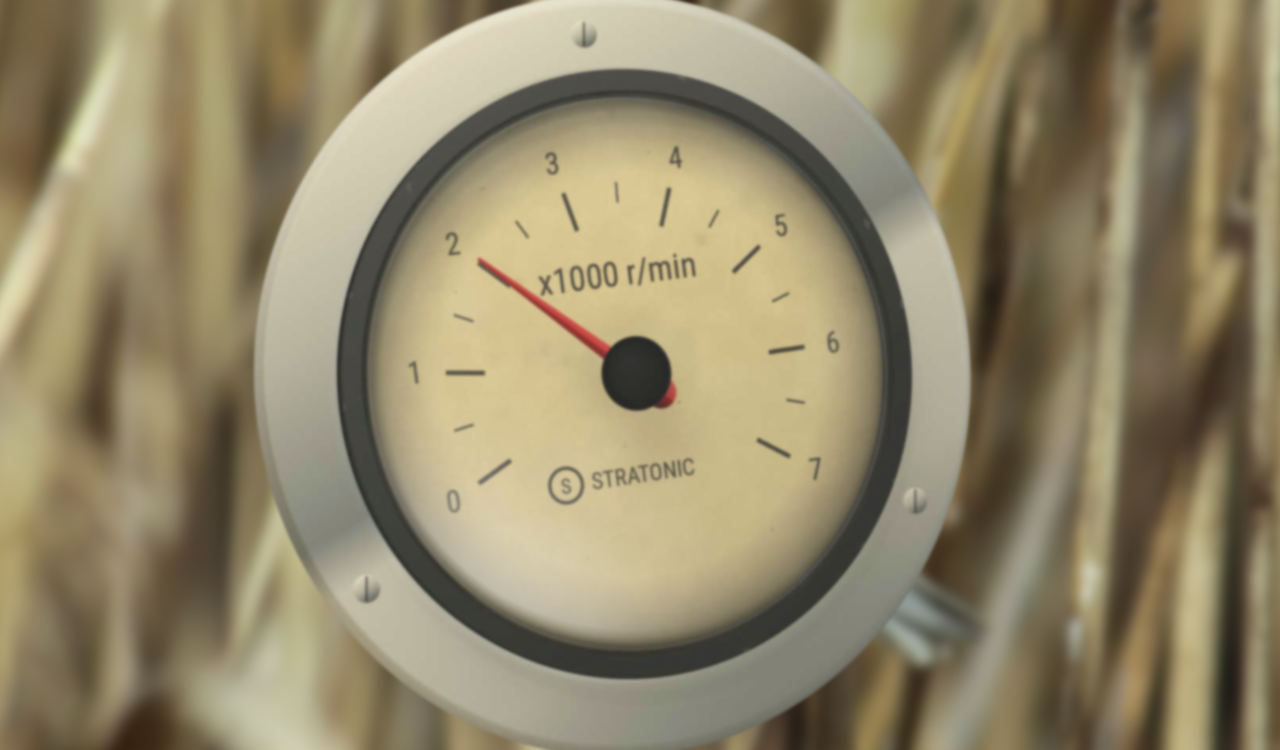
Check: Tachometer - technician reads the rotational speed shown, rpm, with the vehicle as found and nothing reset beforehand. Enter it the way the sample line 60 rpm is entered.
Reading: 2000 rpm
